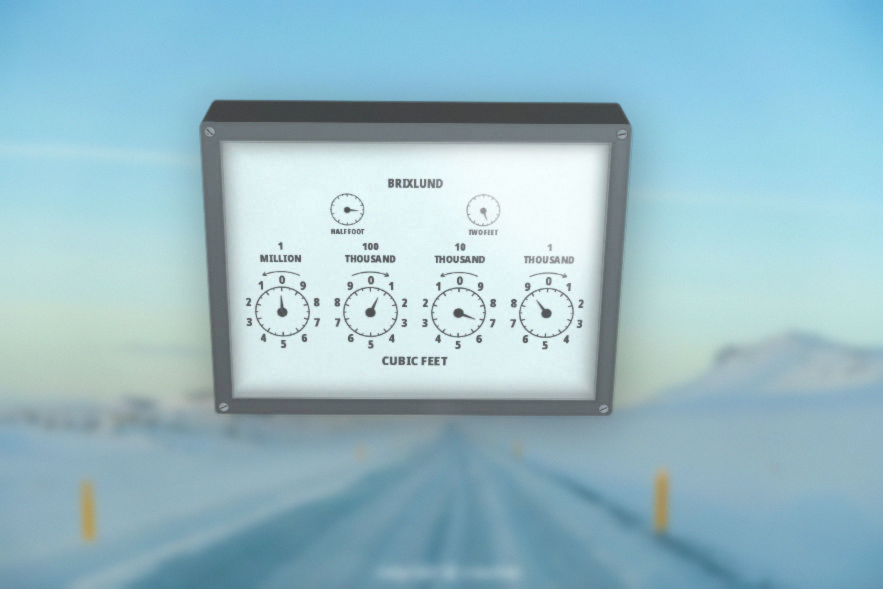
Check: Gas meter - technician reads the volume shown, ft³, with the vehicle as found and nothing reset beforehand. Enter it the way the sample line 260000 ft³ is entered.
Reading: 6900 ft³
